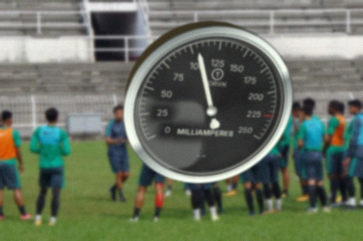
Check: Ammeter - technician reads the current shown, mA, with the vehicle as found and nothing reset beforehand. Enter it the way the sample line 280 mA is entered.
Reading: 105 mA
